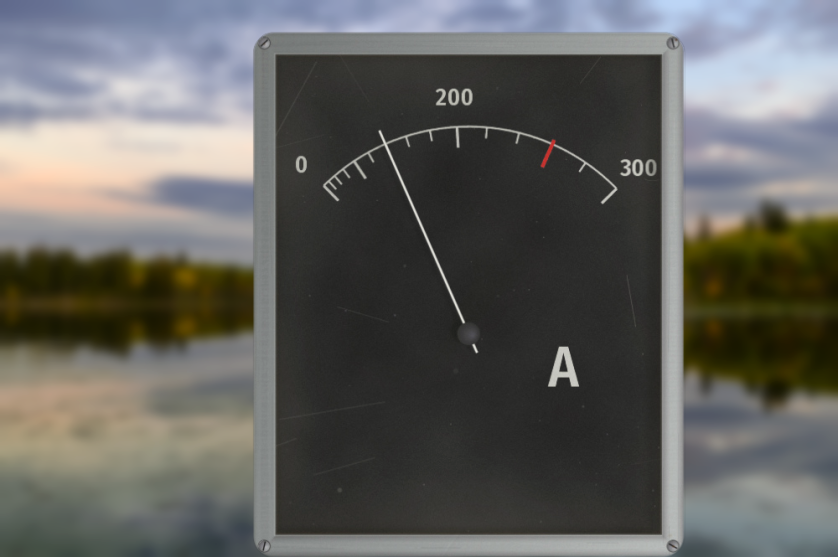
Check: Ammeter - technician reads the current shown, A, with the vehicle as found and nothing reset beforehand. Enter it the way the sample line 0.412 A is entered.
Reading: 140 A
